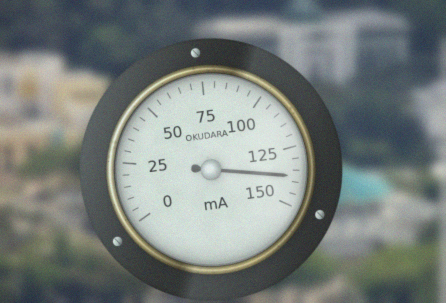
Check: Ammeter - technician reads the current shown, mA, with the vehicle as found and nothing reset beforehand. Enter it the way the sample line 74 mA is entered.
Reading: 137.5 mA
